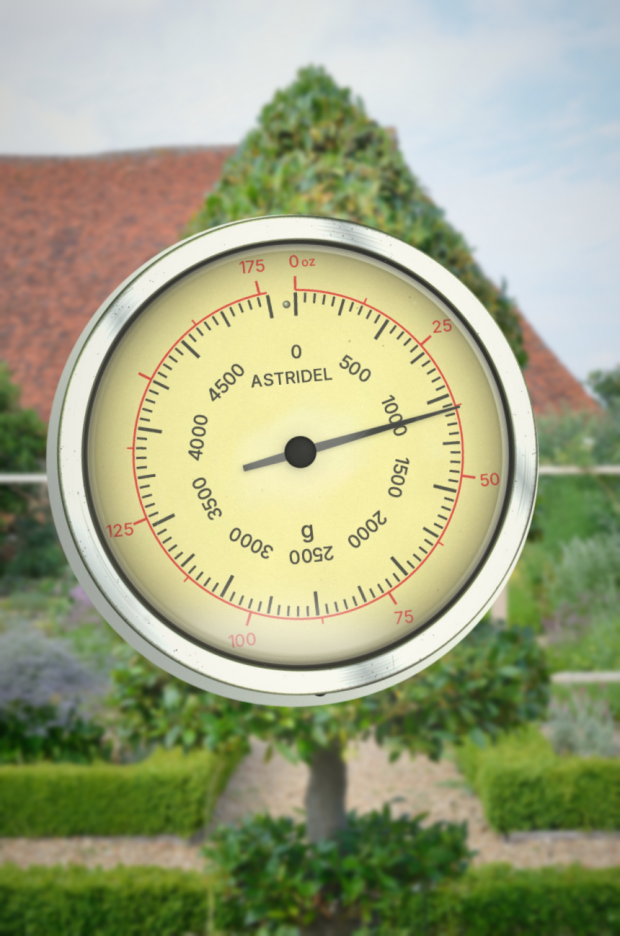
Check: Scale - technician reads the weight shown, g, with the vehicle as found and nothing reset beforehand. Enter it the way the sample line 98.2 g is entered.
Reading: 1075 g
